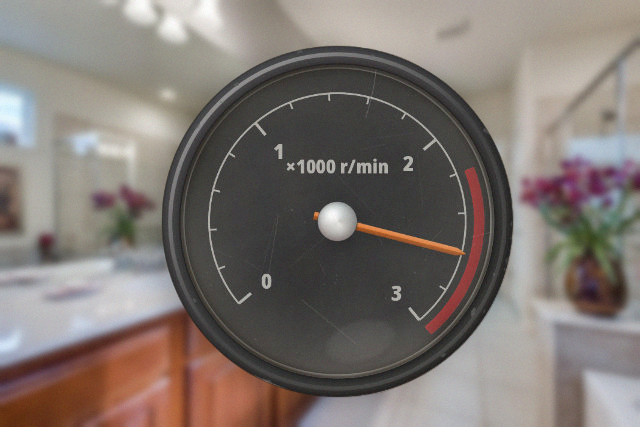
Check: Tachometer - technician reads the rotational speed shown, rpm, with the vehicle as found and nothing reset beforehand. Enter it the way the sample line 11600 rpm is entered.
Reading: 2600 rpm
